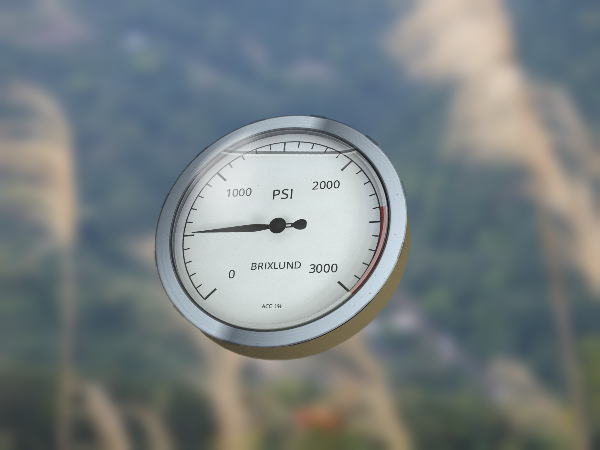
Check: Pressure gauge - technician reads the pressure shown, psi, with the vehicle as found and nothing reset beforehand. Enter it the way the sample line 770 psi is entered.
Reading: 500 psi
